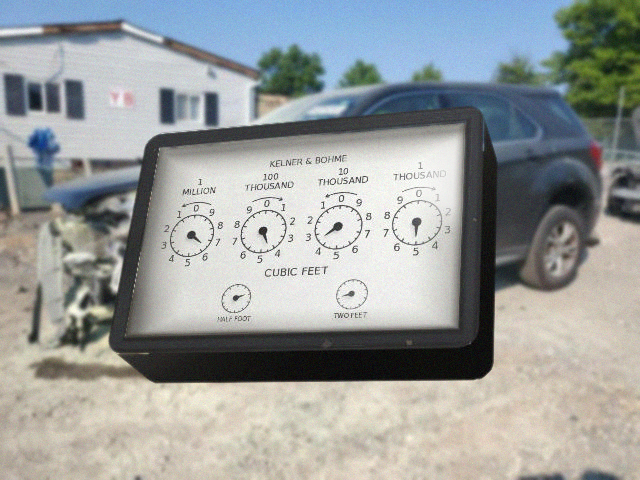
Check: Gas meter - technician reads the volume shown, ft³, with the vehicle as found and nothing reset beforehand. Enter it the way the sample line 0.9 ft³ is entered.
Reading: 643500 ft³
